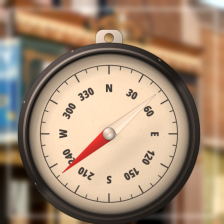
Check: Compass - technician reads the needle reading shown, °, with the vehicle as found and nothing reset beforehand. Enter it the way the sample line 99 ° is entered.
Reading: 230 °
